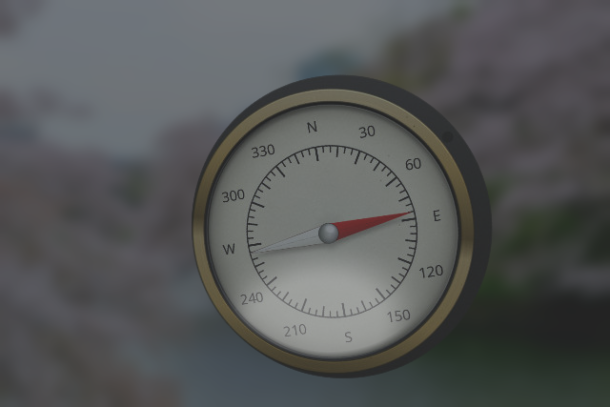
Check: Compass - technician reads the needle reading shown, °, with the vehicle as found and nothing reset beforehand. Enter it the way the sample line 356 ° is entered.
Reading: 85 °
